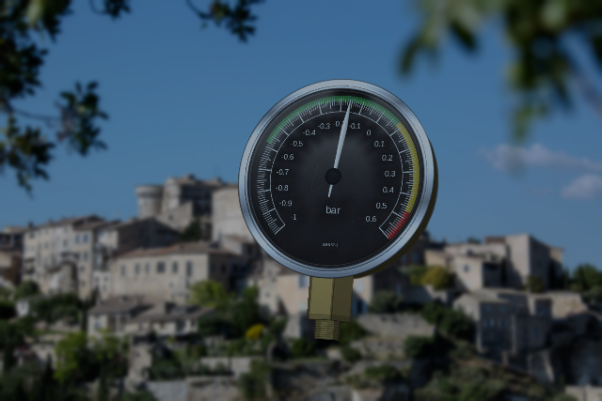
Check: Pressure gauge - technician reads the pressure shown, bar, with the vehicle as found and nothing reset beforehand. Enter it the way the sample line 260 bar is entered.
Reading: -0.15 bar
